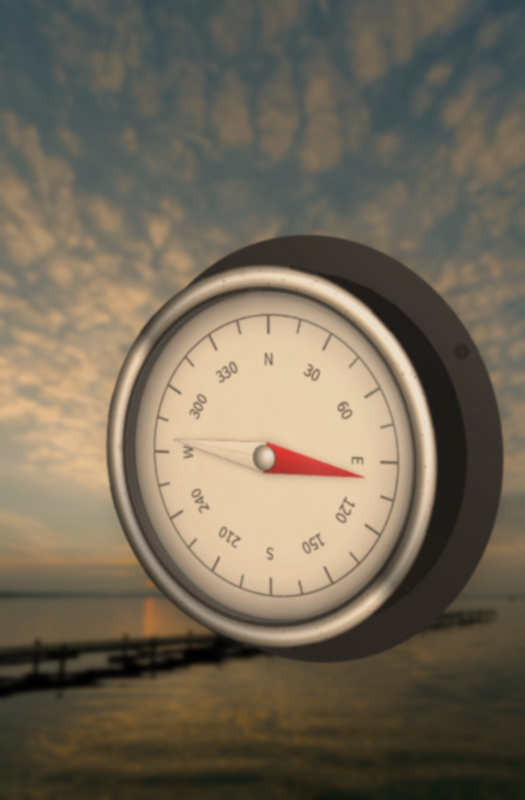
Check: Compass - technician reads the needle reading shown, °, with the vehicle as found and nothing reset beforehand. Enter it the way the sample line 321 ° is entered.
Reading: 97.5 °
